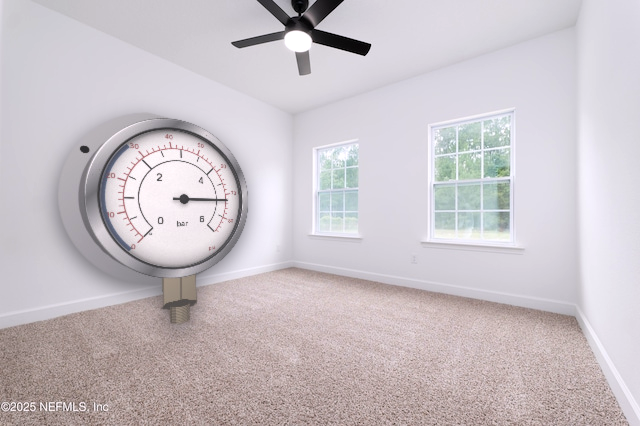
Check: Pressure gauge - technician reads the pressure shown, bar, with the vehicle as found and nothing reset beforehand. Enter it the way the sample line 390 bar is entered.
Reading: 5 bar
